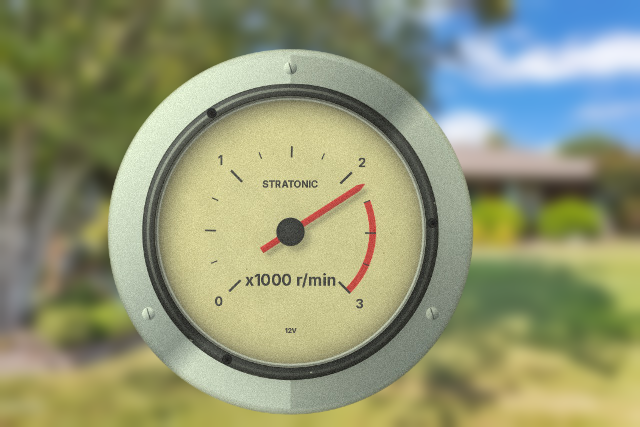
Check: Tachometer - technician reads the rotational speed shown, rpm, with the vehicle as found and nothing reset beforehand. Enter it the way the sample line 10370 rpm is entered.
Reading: 2125 rpm
